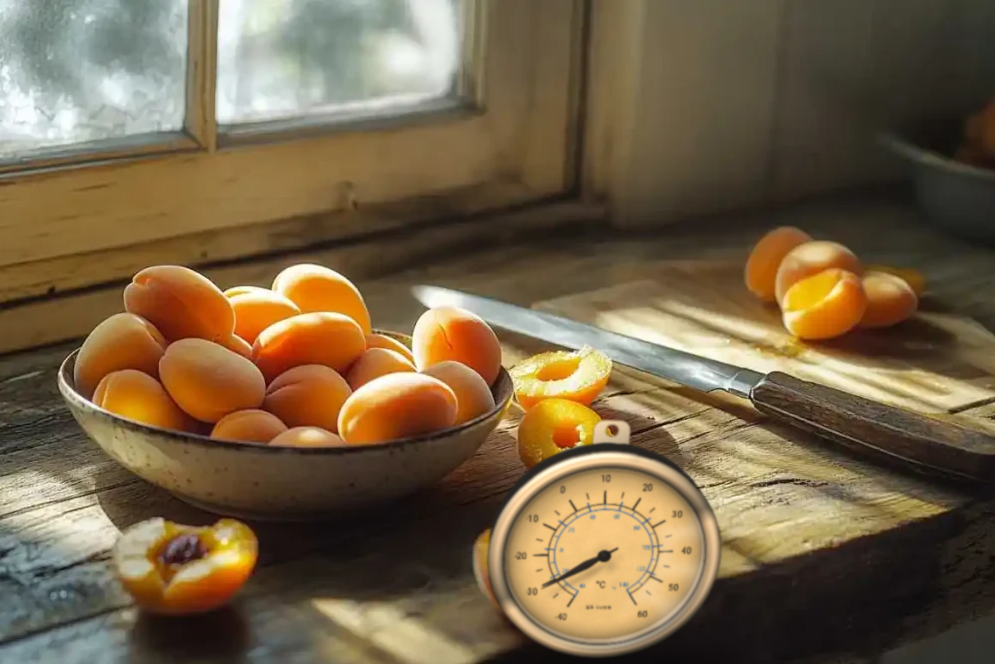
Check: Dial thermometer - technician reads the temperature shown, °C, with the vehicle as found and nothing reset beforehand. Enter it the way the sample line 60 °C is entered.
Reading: -30 °C
